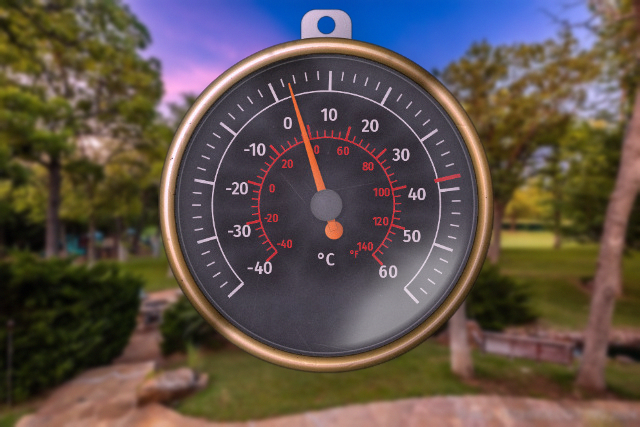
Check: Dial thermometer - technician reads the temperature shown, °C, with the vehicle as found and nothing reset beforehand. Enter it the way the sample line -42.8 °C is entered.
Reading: 3 °C
